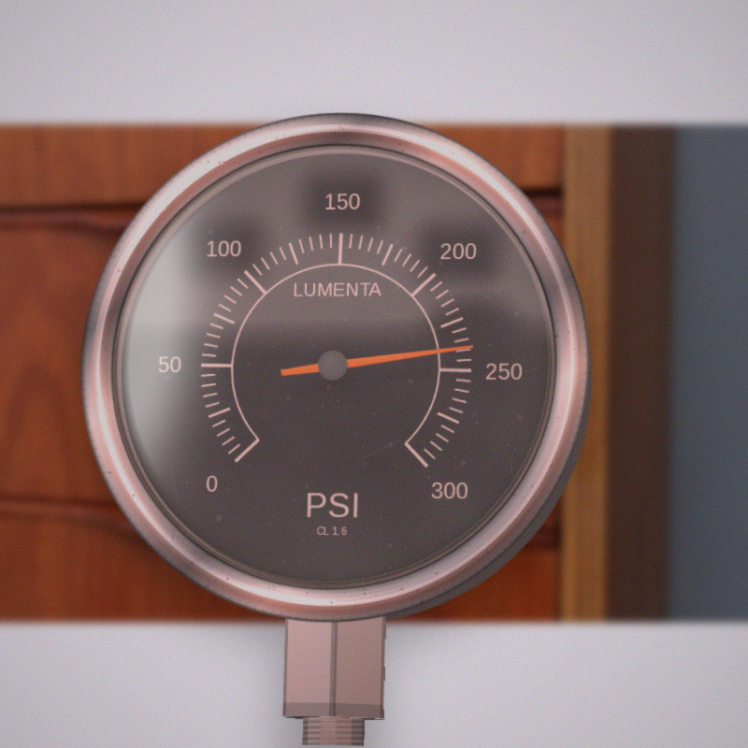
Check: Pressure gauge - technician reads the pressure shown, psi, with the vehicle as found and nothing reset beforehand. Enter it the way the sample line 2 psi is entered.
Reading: 240 psi
